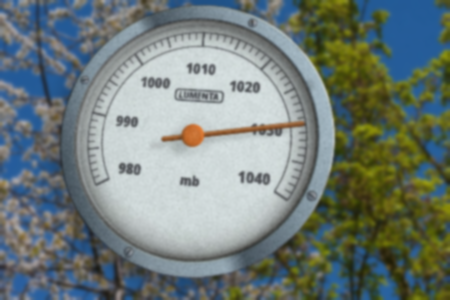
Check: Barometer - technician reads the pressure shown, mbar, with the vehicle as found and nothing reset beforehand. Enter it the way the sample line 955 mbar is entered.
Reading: 1030 mbar
